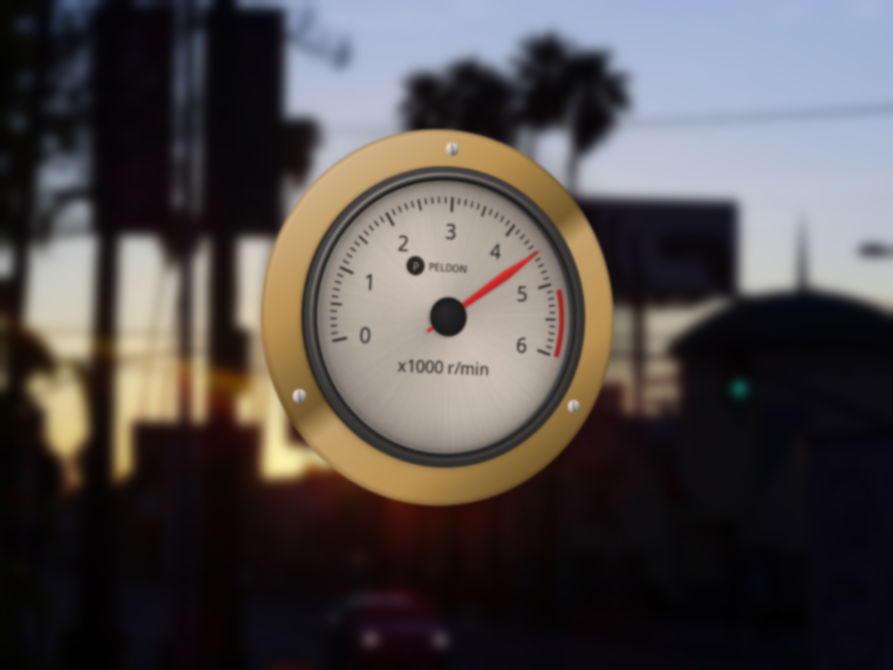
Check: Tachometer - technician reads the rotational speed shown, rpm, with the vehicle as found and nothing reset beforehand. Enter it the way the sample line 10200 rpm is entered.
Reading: 4500 rpm
